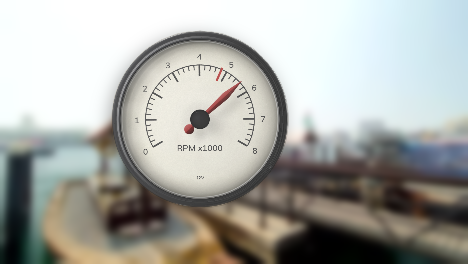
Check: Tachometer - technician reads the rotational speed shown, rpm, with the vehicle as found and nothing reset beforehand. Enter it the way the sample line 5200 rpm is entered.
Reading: 5600 rpm
